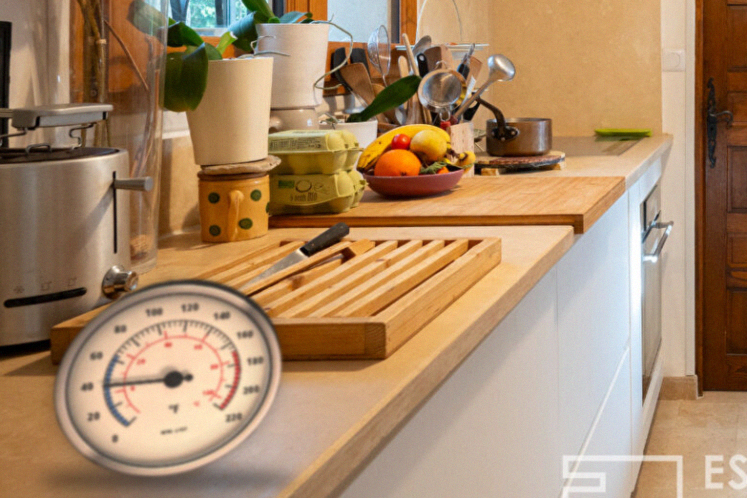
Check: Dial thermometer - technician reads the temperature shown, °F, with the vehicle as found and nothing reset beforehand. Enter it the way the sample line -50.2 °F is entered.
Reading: 40 °F
